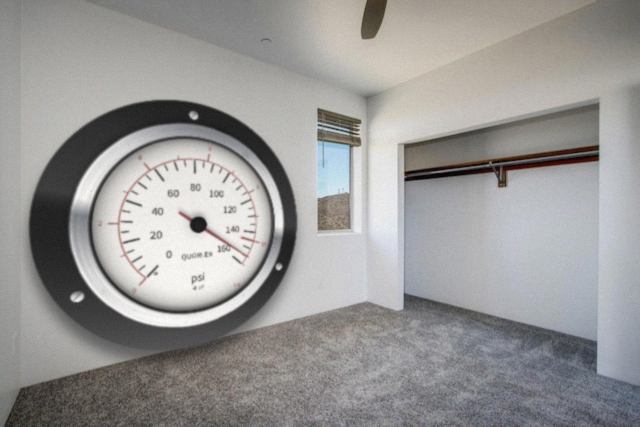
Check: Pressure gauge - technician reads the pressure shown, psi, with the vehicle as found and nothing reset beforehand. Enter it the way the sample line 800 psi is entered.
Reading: 155 psi
